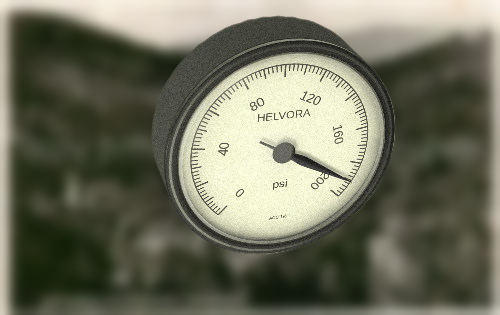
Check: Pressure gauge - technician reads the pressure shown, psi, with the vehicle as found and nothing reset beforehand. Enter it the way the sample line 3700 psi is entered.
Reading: 190 psi
